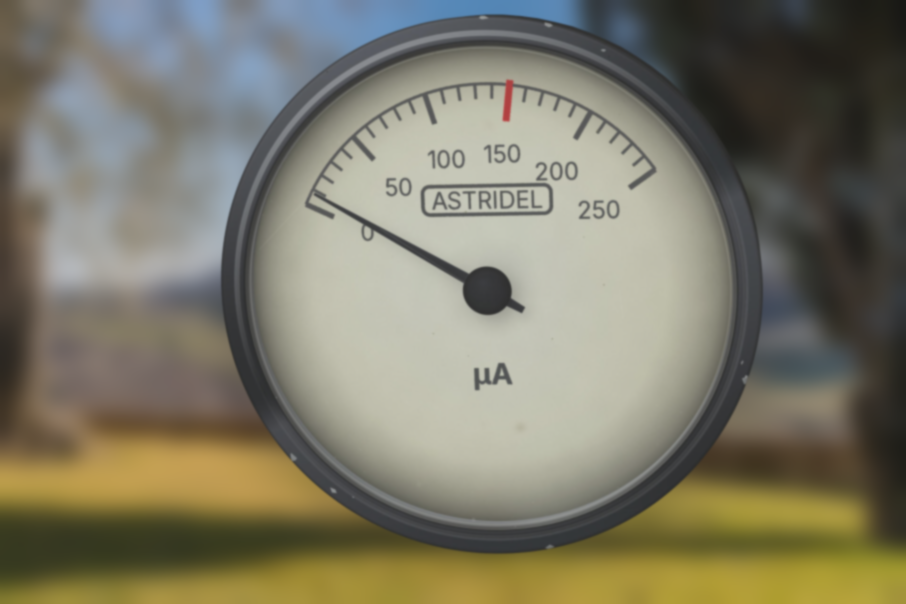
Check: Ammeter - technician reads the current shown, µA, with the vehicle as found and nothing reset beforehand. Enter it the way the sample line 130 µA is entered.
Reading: 10 µA
